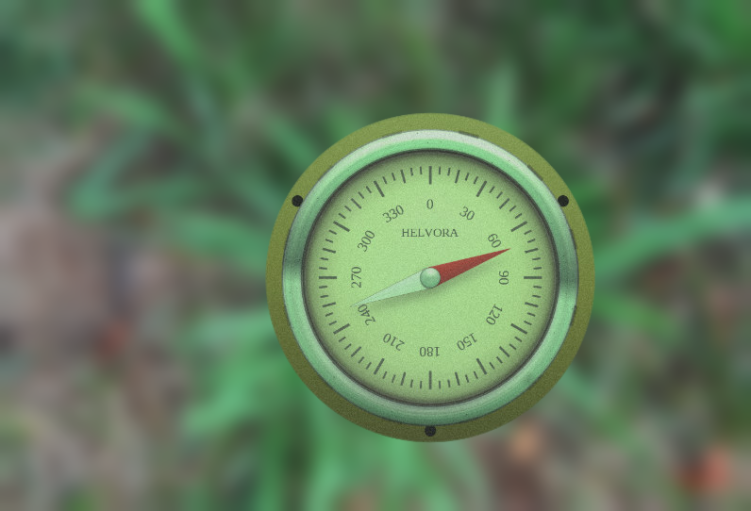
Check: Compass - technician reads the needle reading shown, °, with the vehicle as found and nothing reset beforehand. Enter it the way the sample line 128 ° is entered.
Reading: 70 °
